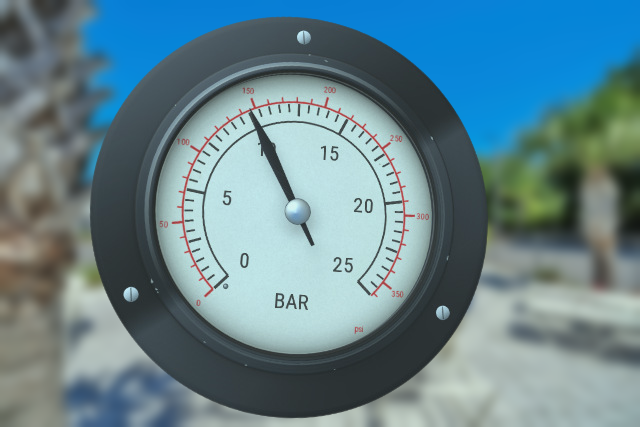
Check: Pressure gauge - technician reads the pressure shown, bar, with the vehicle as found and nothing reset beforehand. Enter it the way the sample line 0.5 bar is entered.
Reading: 10 bar
